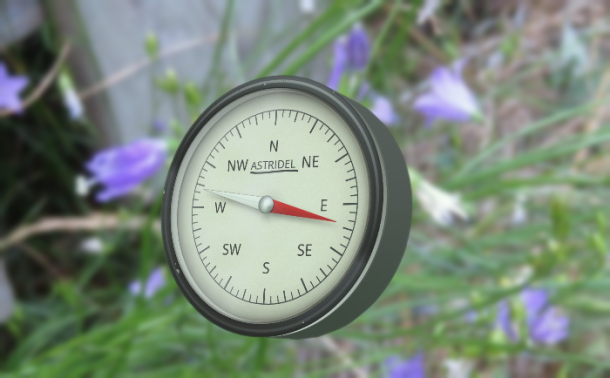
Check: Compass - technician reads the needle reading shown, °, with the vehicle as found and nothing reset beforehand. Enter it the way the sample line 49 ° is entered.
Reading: 102.5 °
